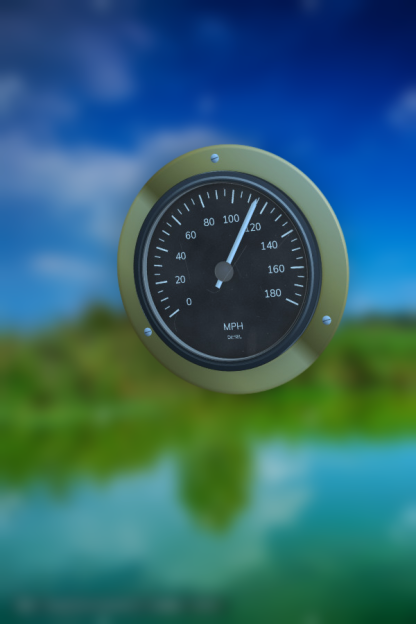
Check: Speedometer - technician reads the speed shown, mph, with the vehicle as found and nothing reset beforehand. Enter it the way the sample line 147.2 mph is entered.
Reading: 115 mph
